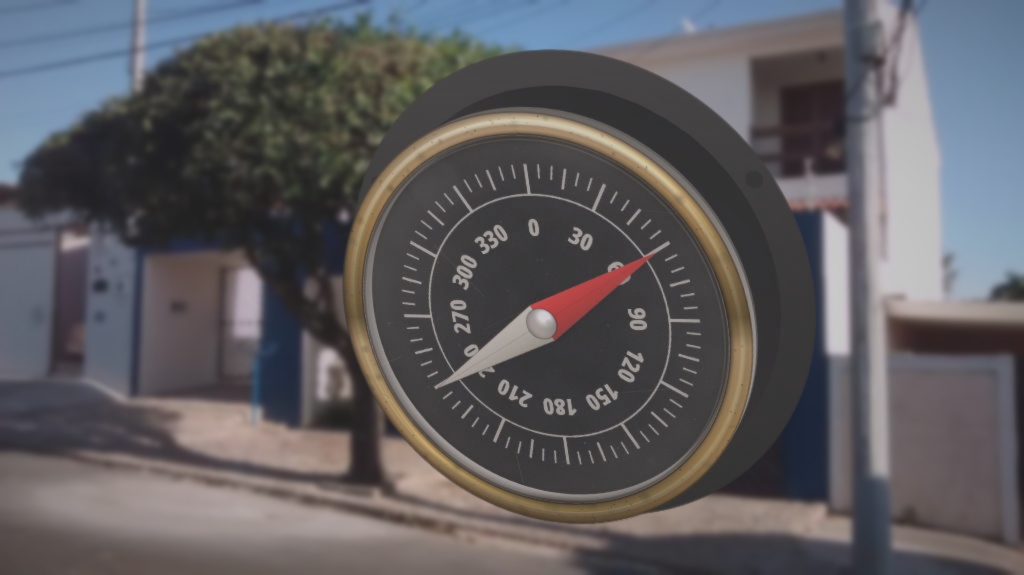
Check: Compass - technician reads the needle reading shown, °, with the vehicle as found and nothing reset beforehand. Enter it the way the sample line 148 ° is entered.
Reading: 60 °
